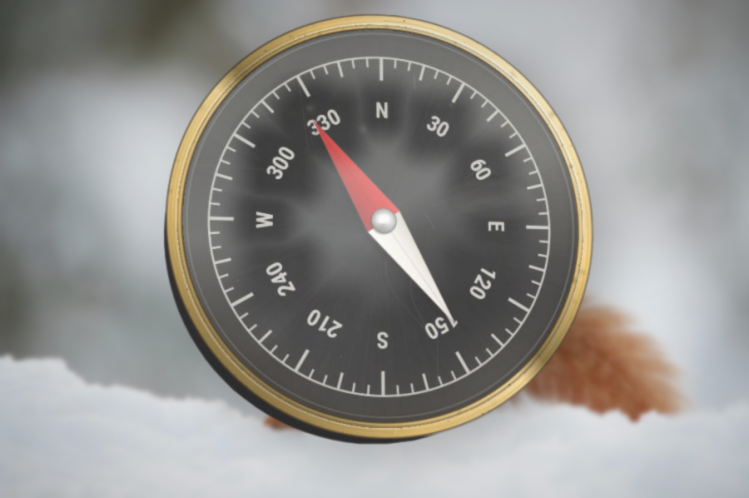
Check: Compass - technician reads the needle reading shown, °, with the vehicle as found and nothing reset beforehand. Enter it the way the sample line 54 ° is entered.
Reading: 325 °
